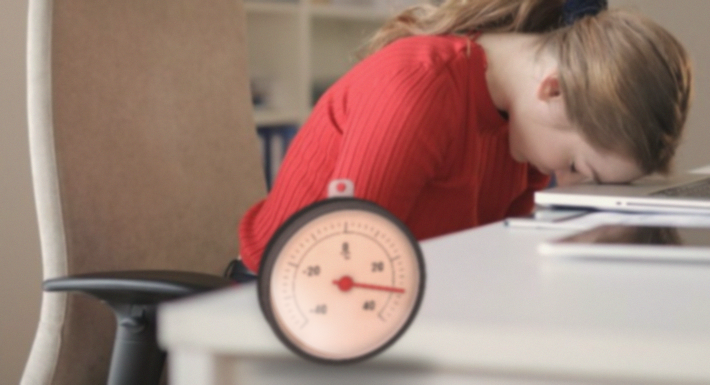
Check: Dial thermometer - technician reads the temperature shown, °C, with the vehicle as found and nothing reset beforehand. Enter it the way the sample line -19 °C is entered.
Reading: 30 °C
